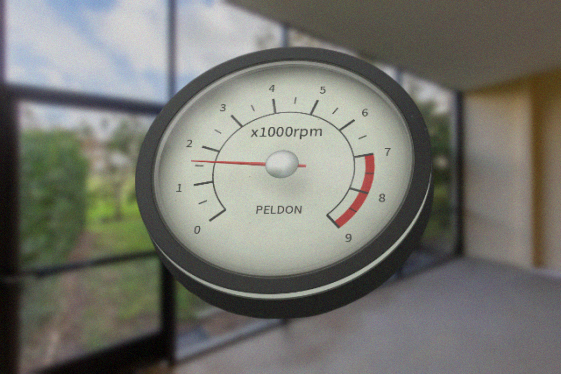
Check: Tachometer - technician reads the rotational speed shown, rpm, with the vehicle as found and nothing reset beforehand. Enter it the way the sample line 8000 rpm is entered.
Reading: 1500 rpm
